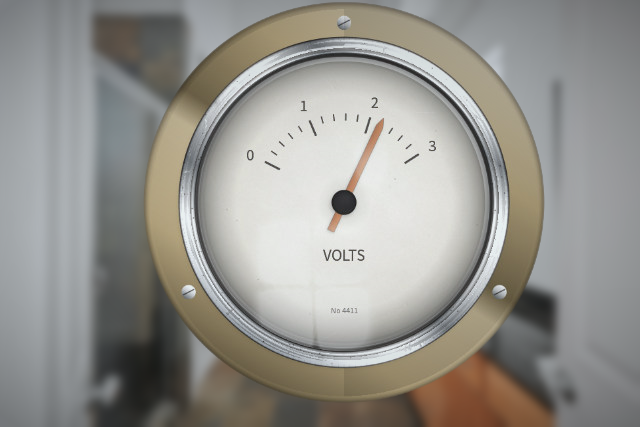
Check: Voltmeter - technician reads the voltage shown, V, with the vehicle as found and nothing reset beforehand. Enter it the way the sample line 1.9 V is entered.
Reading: 2.2 V
